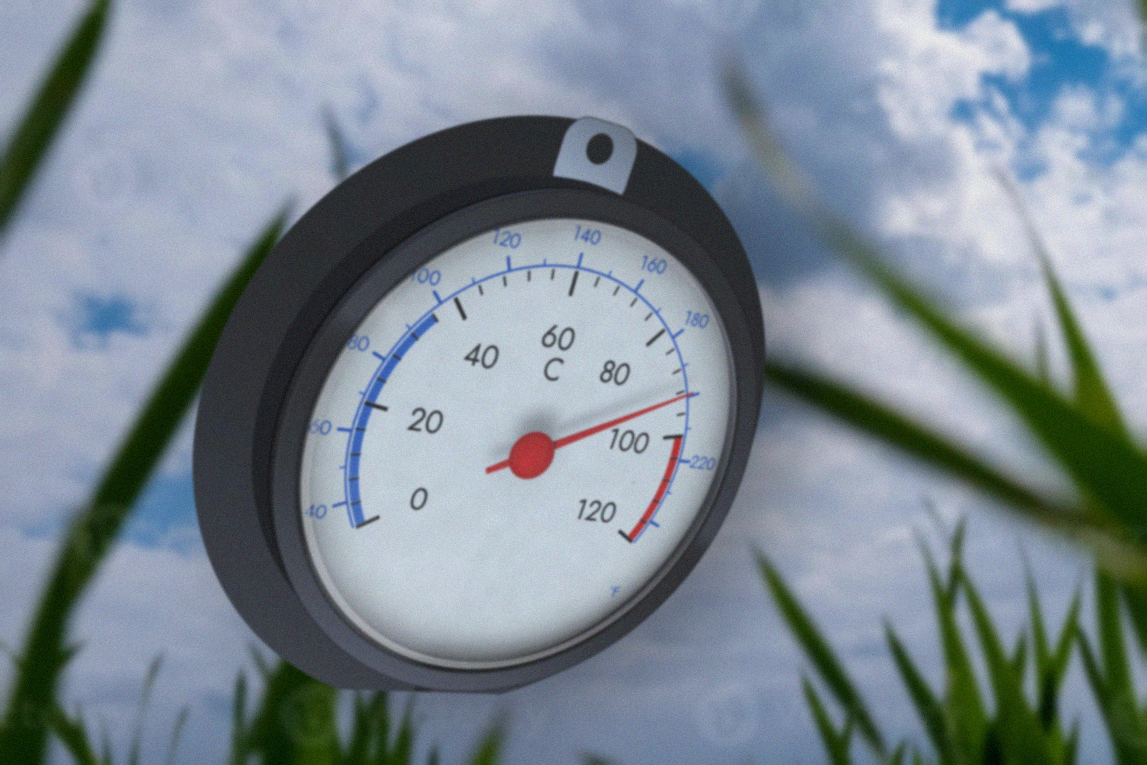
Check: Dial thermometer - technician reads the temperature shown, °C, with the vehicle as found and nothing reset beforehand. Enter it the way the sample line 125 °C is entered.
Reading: 92 °C
